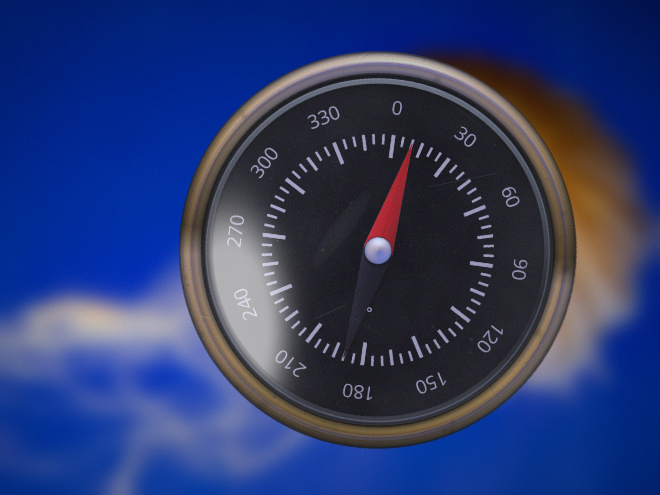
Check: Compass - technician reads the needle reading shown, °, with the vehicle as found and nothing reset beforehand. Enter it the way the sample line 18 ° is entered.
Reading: 10 °
